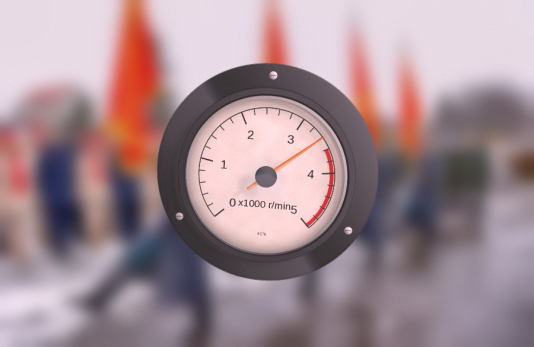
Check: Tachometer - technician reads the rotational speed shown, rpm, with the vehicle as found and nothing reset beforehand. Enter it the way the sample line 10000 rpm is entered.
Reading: 3400 rpm
